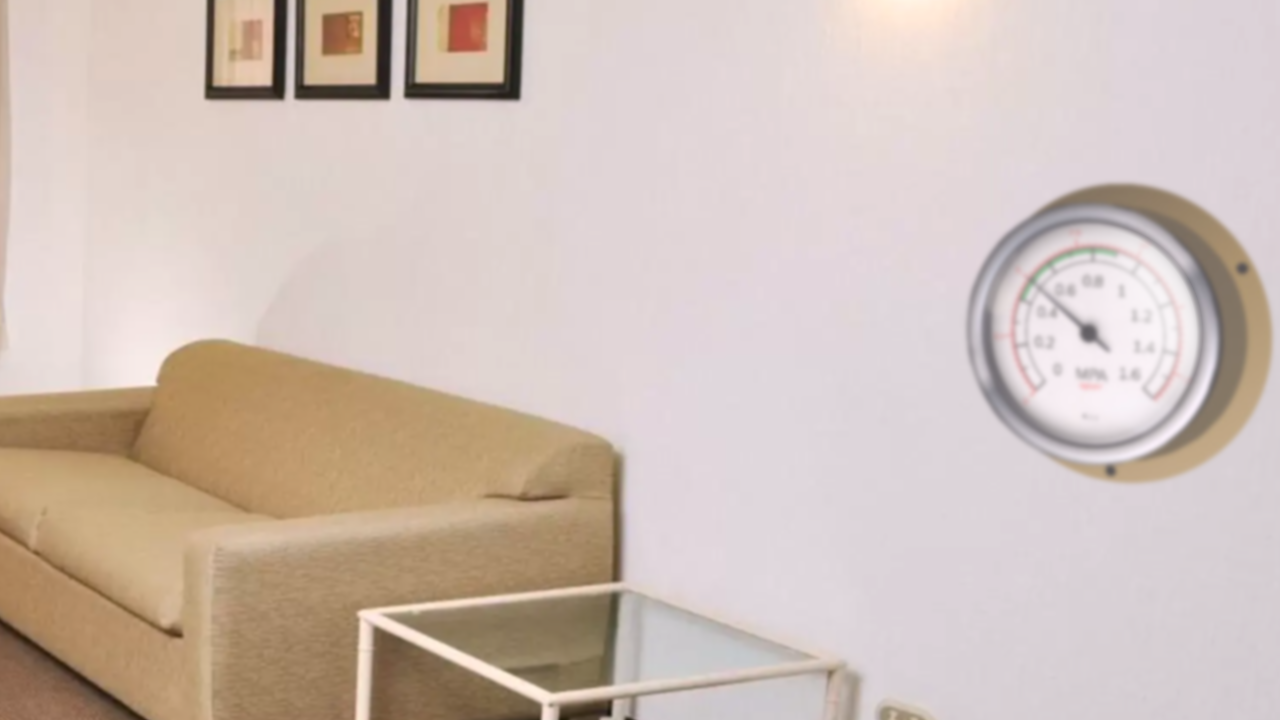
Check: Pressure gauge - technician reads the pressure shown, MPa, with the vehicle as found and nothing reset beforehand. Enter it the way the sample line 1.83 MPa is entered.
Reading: 0.5 MPa
